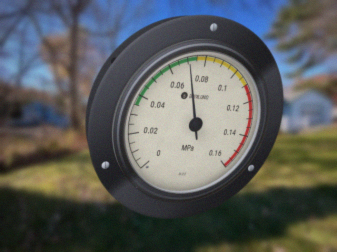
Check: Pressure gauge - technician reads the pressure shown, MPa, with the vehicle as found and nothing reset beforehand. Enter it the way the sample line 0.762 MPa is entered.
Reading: 0.07 MPa
